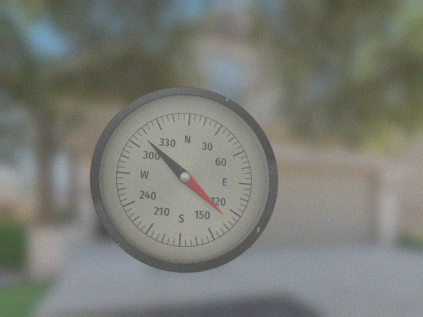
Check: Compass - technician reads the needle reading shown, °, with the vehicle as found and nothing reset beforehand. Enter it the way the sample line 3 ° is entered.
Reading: 130 °
